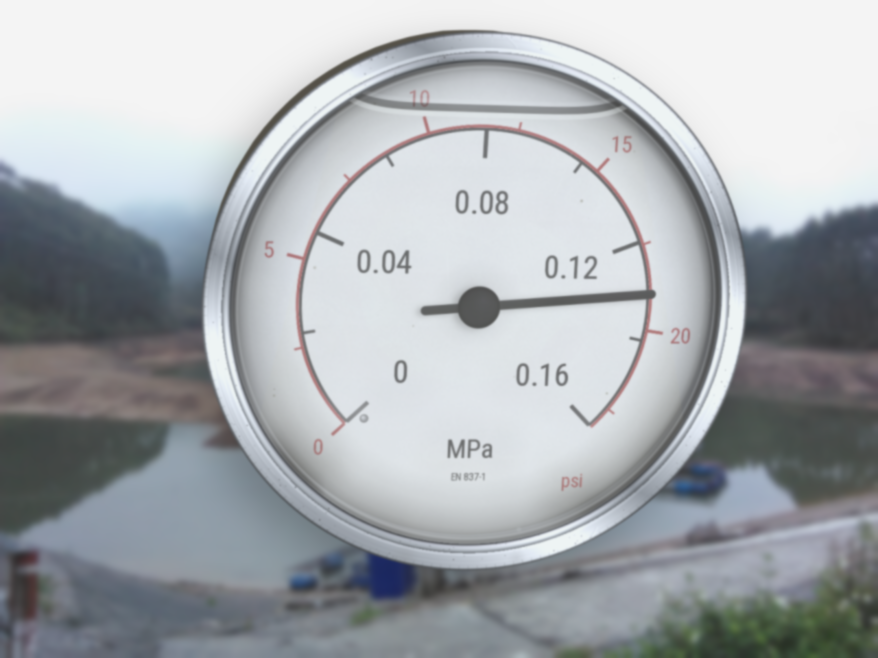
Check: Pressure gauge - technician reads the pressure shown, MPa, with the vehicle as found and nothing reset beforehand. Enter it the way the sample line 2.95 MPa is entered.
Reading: 0.13 MPa
